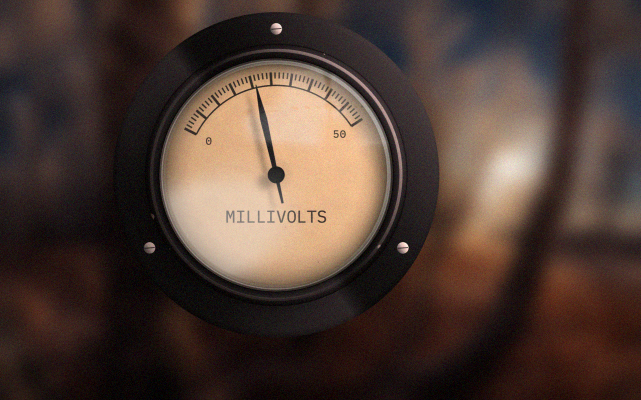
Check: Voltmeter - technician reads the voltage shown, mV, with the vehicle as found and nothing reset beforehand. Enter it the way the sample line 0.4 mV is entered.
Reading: 21 mV
